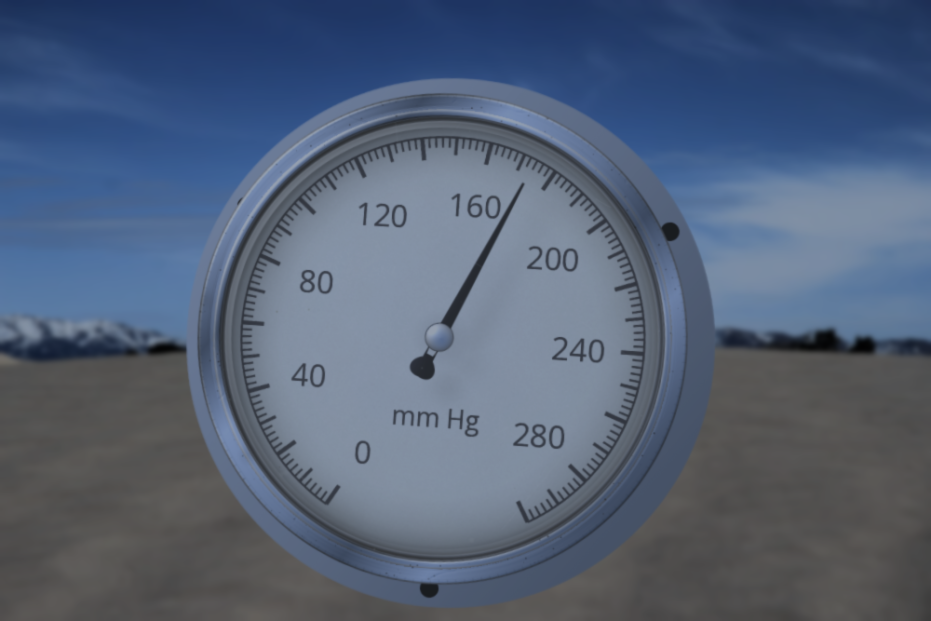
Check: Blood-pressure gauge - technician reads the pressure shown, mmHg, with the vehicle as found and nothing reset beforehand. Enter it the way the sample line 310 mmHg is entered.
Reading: 174 mmHg
